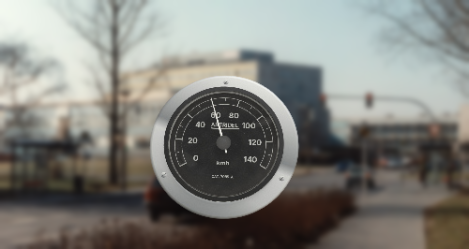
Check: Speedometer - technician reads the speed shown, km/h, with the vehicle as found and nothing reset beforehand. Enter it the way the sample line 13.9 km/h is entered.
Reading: 60 km/h
